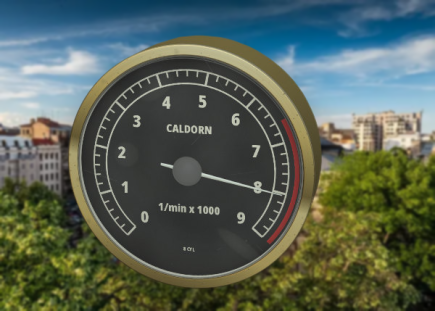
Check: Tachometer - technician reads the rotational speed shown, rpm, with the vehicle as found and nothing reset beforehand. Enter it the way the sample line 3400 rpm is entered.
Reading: 8000 rpm
